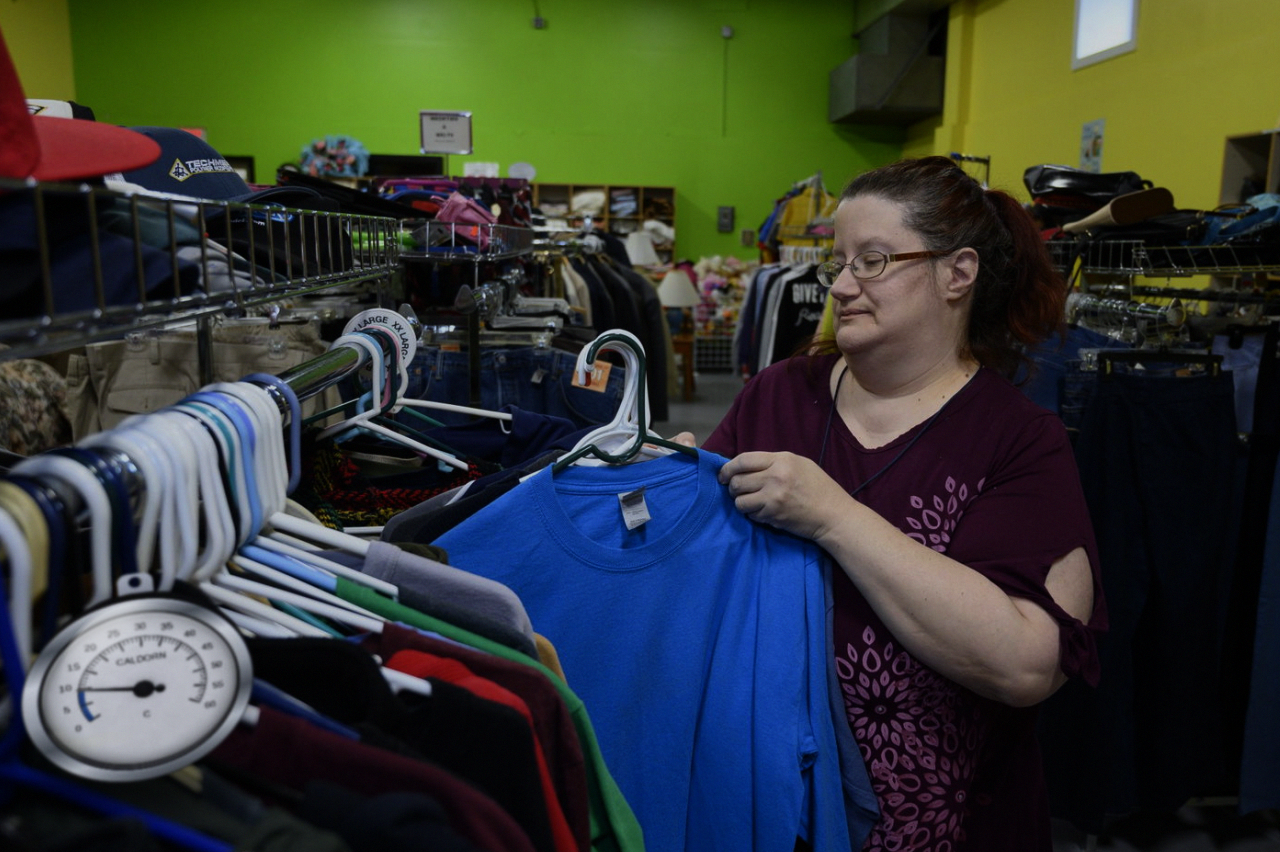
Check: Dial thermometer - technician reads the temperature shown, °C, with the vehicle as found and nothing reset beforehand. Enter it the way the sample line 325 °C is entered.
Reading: 10 °C
